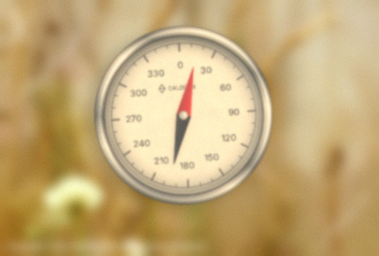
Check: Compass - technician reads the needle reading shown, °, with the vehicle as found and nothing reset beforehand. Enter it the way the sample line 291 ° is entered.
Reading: 15 °
